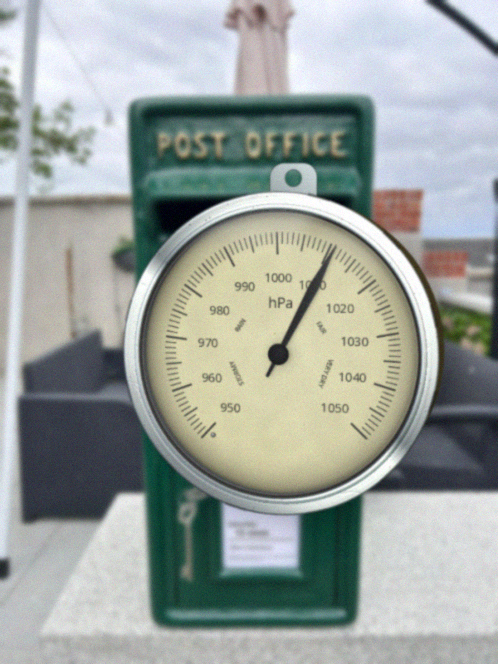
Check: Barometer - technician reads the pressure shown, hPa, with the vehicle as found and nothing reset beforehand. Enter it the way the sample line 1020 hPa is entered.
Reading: 1011 hPa
